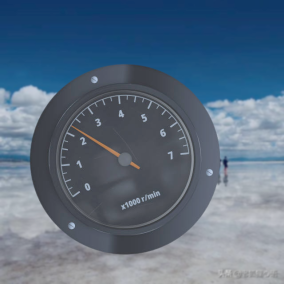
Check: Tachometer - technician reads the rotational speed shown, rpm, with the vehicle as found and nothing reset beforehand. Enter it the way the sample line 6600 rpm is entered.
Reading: 2250 rpm
